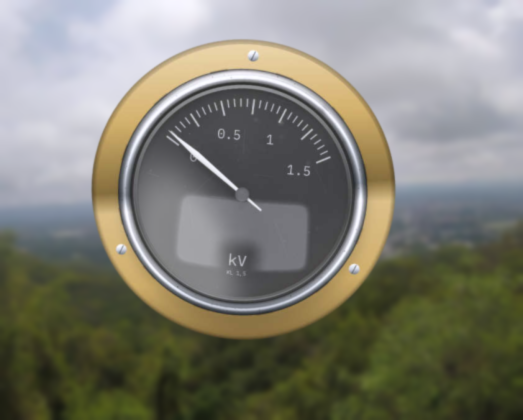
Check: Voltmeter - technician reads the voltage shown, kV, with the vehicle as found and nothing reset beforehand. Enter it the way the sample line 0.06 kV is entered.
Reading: 0.05 kV
